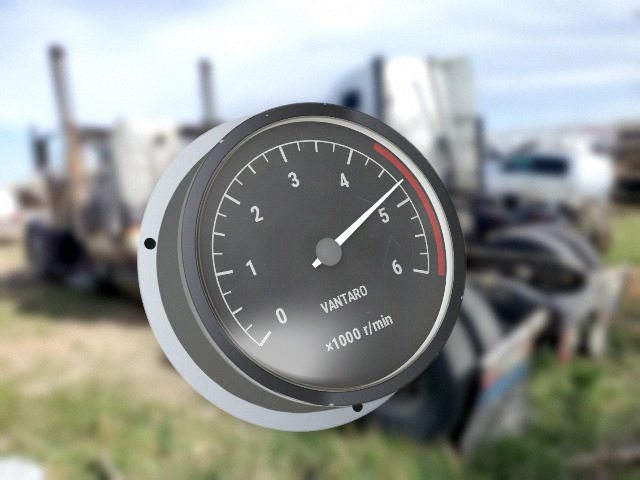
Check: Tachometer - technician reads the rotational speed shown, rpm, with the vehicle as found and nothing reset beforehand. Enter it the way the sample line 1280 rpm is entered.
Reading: 4750 rpm
